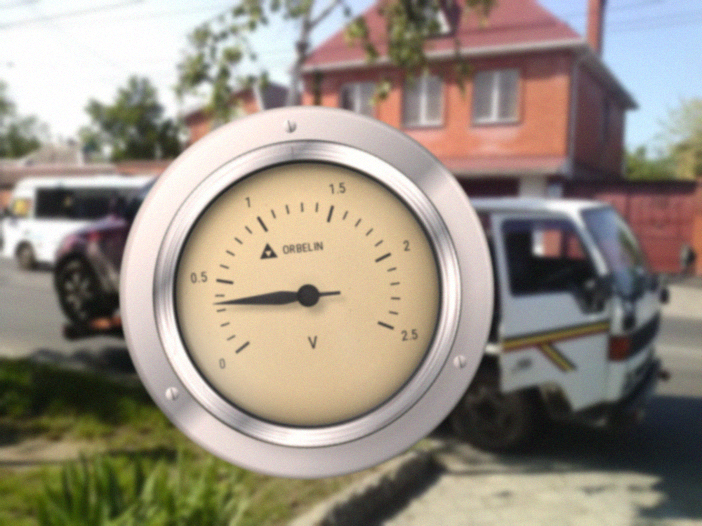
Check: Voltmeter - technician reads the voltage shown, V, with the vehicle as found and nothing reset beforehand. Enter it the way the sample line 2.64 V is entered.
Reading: 0.35 V
